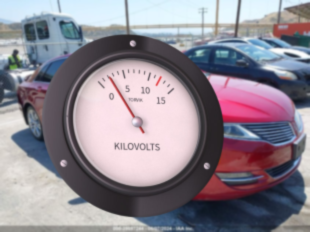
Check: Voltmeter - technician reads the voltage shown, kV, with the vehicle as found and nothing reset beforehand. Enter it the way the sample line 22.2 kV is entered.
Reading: 2 kV
